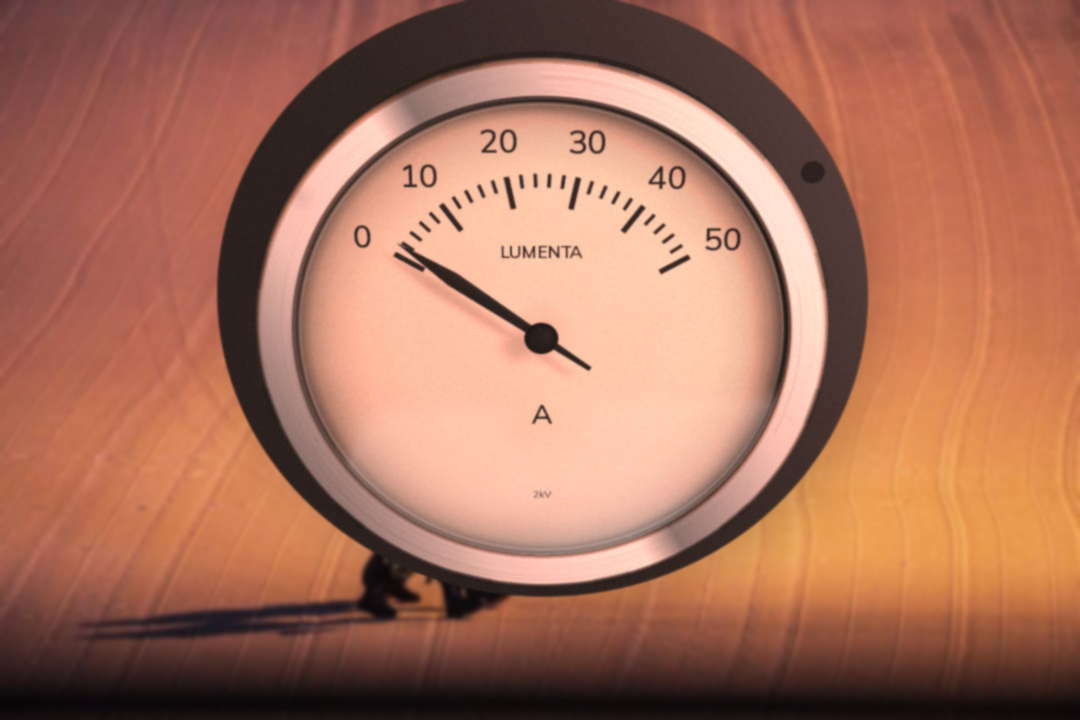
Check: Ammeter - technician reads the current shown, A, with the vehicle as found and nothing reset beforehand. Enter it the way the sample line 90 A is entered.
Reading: 2 A
